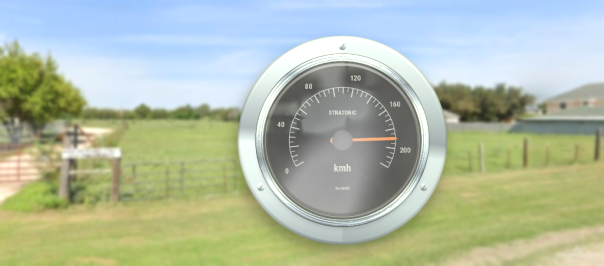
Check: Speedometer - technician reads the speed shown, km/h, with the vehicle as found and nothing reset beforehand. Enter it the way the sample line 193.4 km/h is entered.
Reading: 190 km/h
